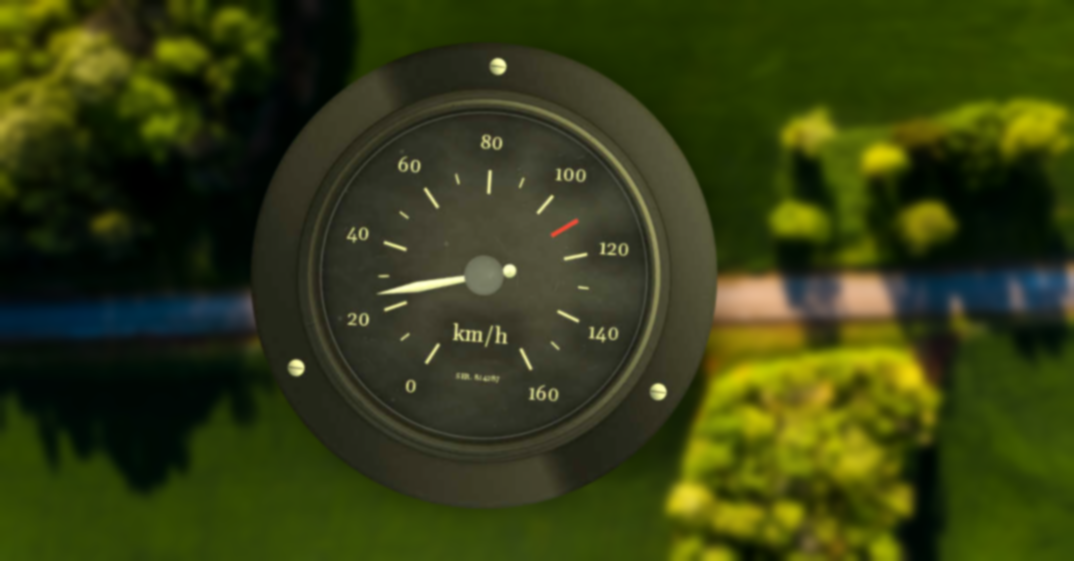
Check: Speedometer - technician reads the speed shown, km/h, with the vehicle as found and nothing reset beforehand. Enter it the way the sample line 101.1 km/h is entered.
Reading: 25 km/h
